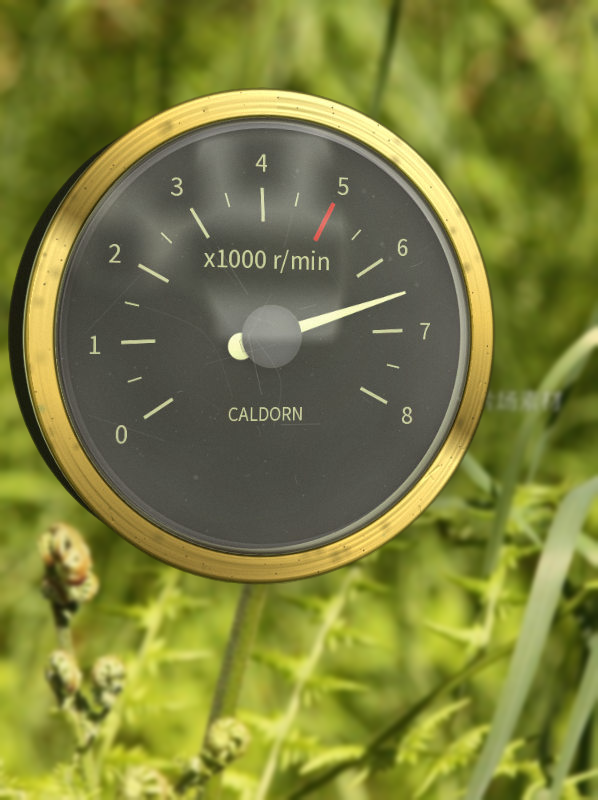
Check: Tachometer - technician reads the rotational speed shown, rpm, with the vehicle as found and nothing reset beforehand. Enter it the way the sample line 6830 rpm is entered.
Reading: 6500 rpm
